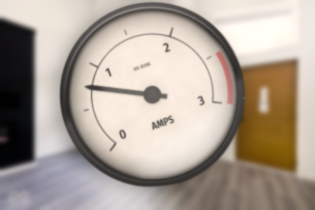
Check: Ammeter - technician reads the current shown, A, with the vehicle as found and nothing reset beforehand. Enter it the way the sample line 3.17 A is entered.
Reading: 0.75 A
